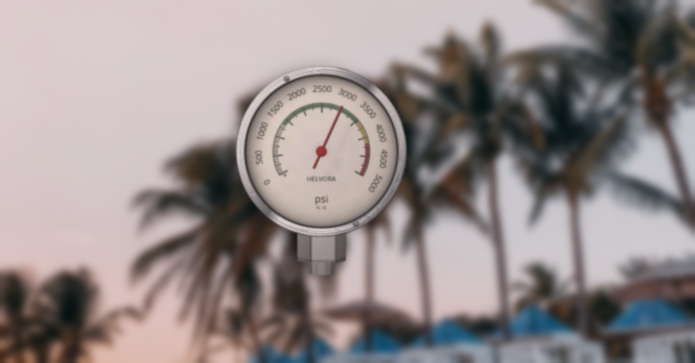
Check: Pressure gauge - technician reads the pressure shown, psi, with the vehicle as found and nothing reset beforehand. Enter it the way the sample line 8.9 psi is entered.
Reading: 3000 psi
